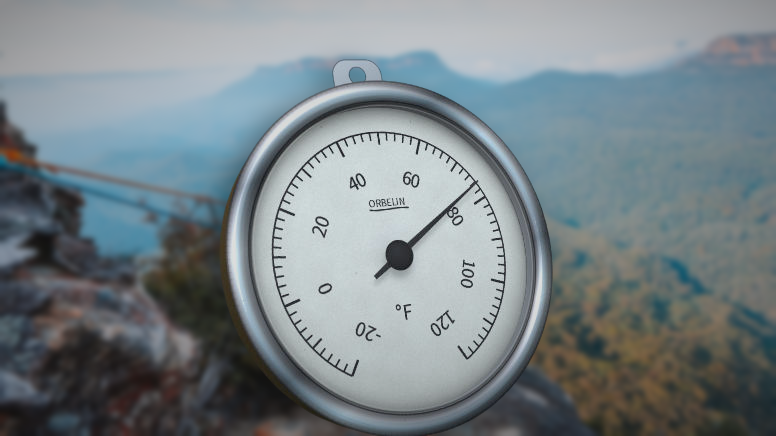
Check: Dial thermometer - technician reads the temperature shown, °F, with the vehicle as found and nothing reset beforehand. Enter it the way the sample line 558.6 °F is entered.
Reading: 76 °F
